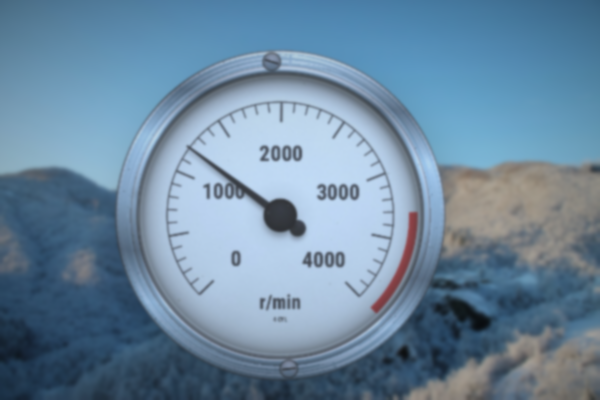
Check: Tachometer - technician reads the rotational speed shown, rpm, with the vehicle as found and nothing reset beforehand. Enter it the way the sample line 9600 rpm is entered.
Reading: 1200 rpm
